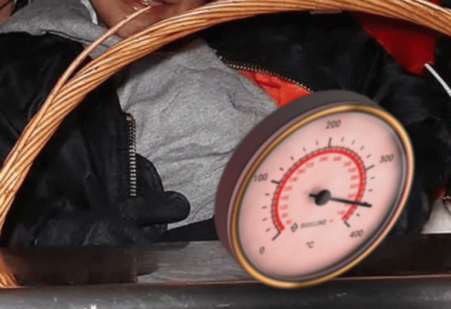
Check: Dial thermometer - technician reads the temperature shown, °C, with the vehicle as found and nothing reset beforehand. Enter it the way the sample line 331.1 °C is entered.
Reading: 360 °C
